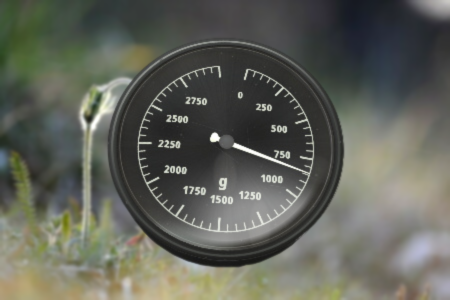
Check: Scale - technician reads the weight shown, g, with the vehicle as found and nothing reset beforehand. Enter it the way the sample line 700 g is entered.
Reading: 850 g
